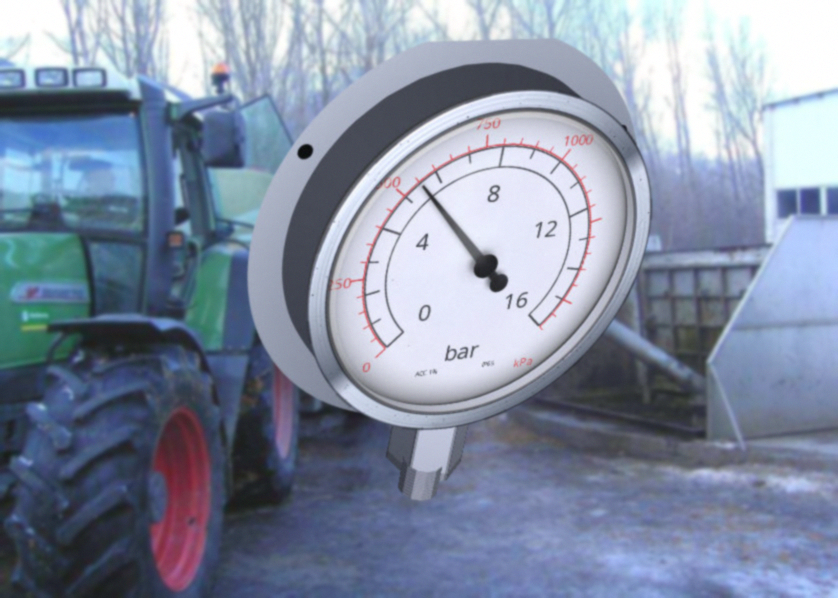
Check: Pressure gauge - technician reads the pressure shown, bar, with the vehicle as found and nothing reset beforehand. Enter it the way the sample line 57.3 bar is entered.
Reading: 5.5 bar
